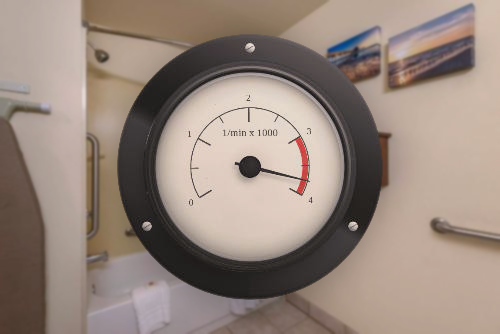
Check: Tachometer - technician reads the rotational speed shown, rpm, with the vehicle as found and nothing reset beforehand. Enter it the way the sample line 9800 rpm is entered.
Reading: 3750 rpm
